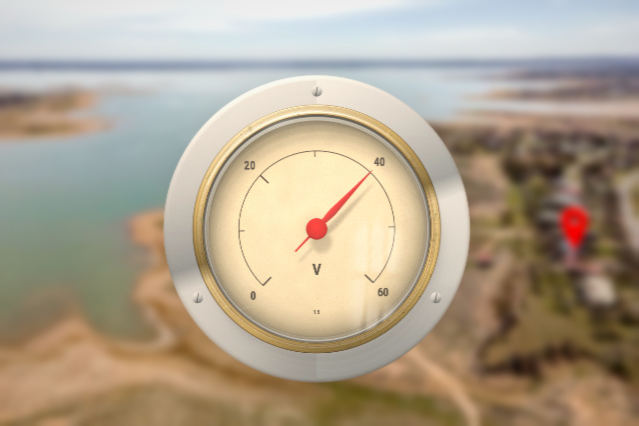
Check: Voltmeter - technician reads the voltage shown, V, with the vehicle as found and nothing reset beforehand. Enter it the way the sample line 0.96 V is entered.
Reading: 40 V
